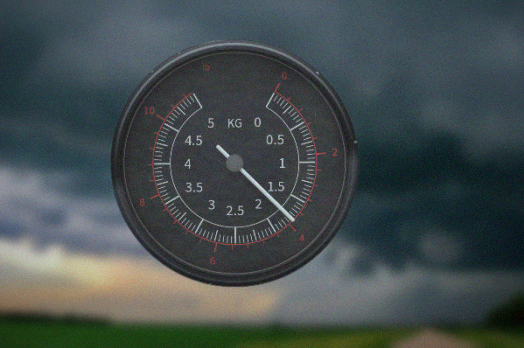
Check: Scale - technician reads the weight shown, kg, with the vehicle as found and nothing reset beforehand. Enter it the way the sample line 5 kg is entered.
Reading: 1.75 kg
